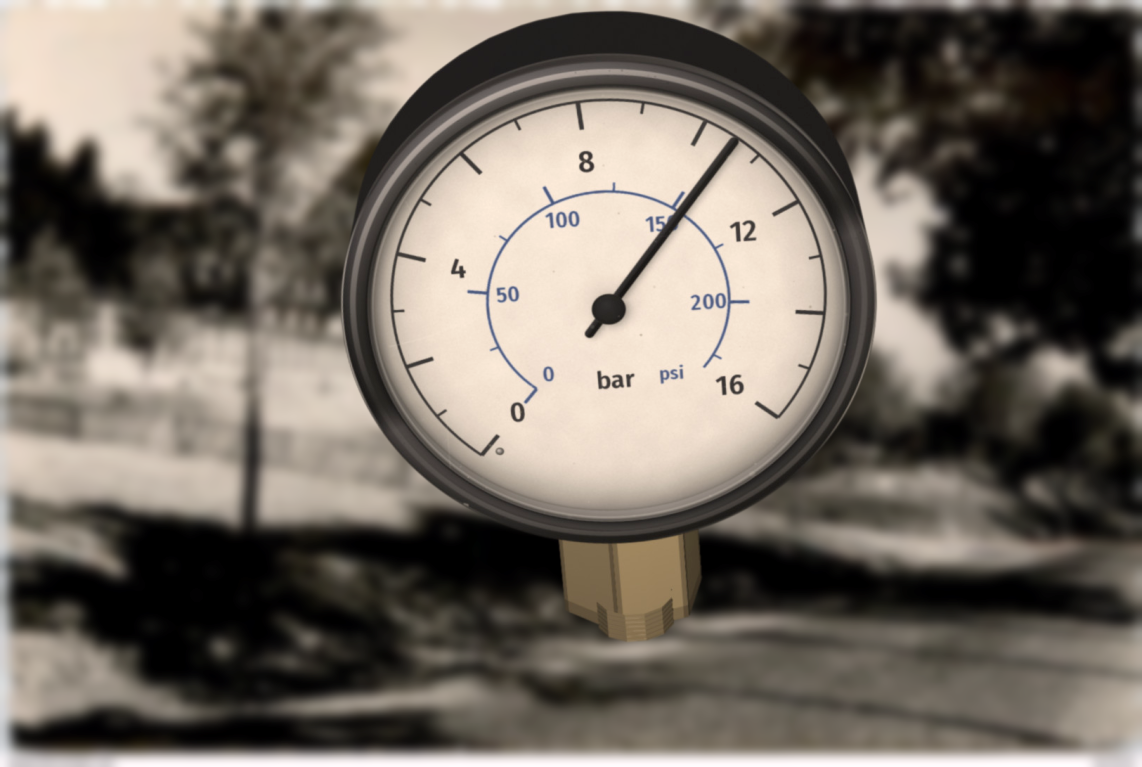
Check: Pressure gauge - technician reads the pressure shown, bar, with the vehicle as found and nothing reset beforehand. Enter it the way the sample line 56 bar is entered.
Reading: 10.5 bar
